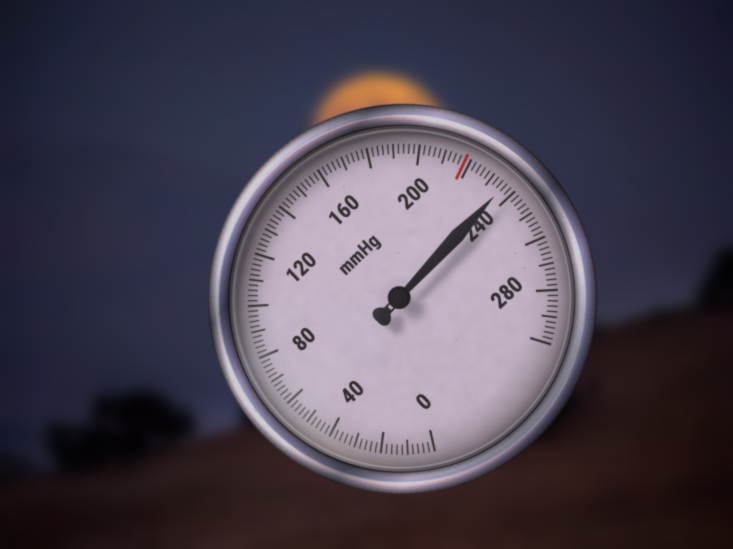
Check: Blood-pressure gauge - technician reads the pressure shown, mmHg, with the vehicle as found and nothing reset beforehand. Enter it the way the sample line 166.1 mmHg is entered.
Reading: 236 mmHg
